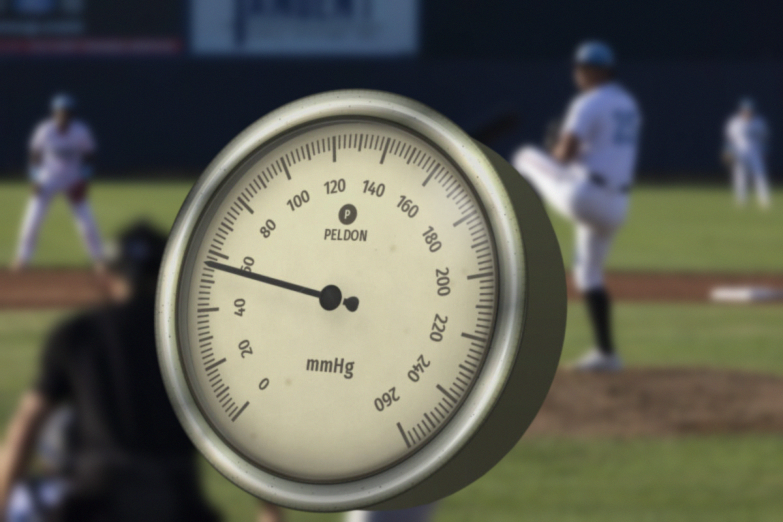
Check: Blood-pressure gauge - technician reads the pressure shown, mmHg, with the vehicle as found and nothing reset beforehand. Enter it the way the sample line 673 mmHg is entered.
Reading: 56 mmHg
